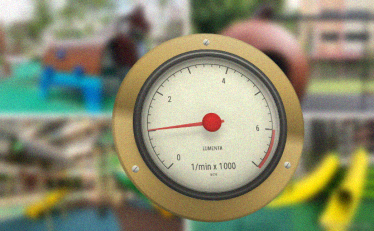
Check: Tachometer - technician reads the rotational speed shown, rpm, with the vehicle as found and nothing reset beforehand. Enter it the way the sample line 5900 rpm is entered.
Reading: 1000 rpm
